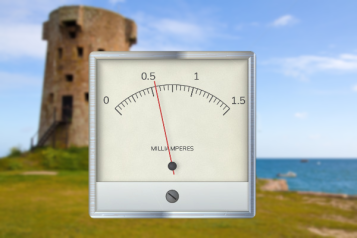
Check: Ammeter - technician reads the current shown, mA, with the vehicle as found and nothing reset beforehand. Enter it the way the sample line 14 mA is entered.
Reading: 0.55 mA
